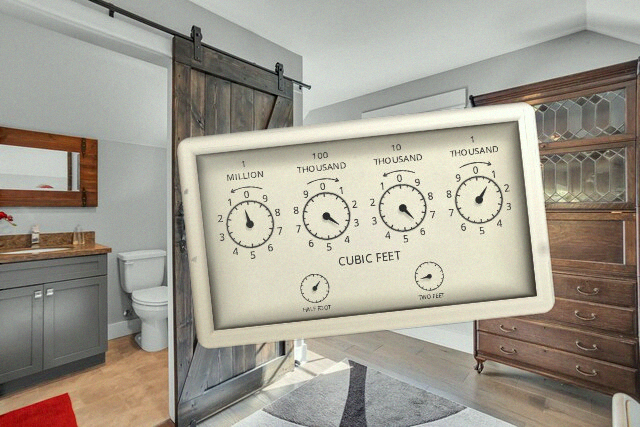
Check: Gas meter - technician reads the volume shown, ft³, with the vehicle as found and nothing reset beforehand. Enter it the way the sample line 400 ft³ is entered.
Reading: 36100 ft³
